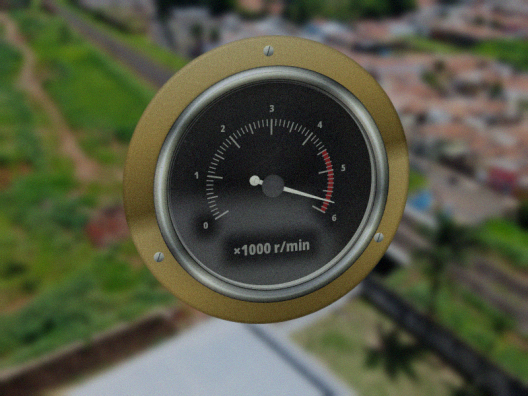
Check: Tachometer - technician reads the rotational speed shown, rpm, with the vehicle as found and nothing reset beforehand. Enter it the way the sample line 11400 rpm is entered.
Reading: 5700 rpm
